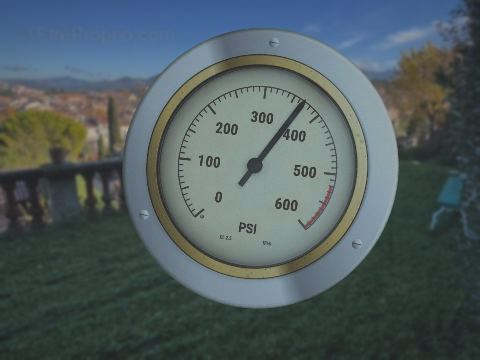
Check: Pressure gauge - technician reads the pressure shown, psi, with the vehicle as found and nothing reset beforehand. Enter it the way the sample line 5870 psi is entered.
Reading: 370 psi
